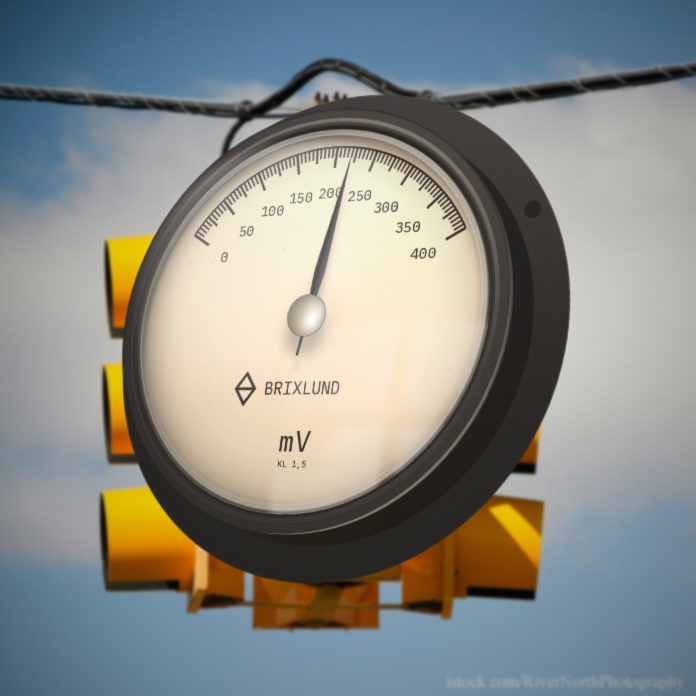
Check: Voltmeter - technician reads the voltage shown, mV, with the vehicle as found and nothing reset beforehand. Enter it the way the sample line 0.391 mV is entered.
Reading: 225 mV
